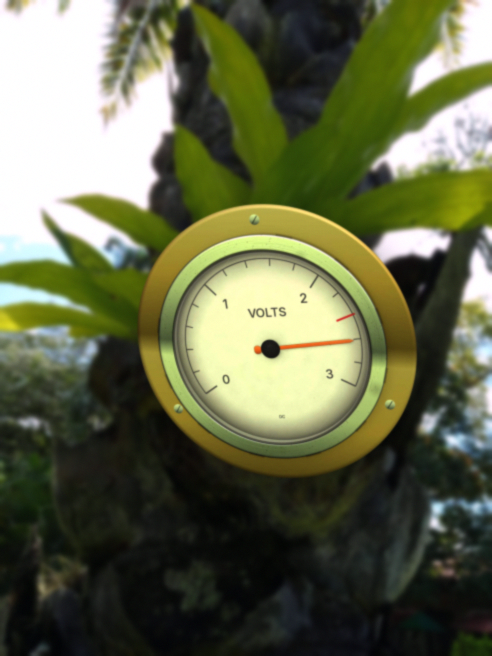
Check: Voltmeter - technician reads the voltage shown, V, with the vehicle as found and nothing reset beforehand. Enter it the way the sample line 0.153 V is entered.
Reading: 2.6 V
